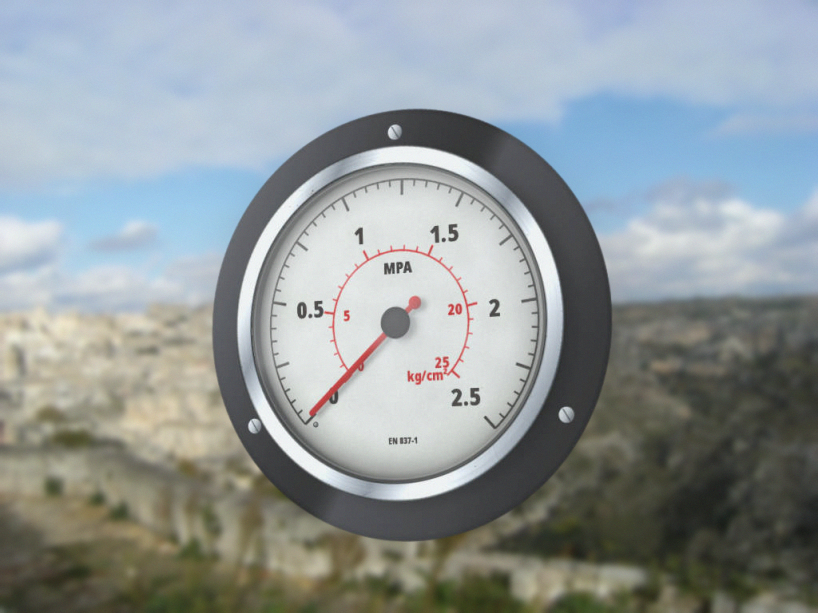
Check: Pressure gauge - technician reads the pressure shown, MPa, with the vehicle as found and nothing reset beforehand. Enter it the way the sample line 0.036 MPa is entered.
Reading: 0 MPa
